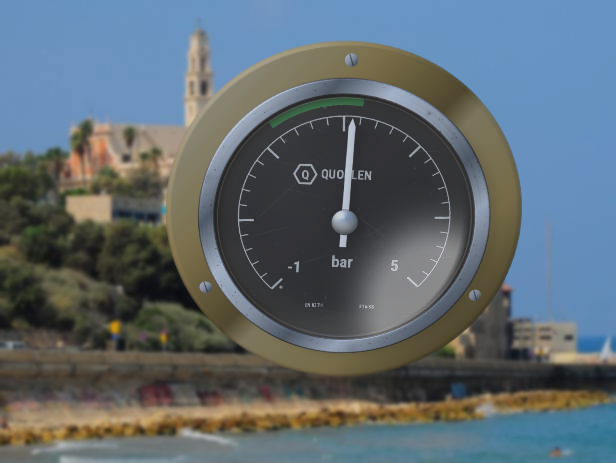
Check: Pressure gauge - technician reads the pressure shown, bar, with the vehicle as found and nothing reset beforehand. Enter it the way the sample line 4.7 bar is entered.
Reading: 2.1 bar
